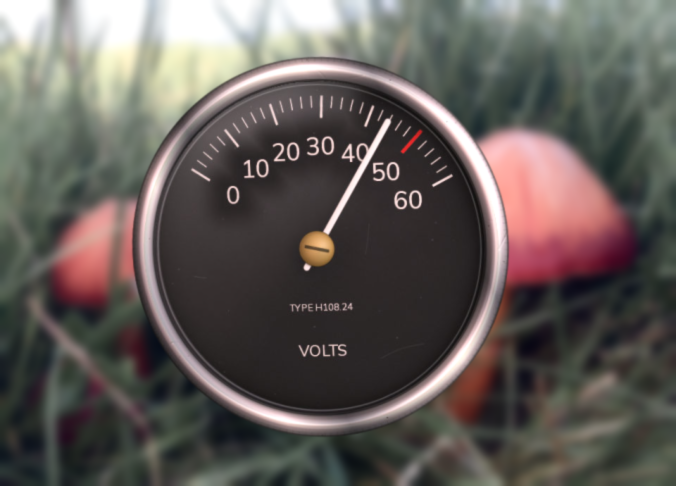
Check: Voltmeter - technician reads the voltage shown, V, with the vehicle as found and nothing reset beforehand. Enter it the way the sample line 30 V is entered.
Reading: 44 V
